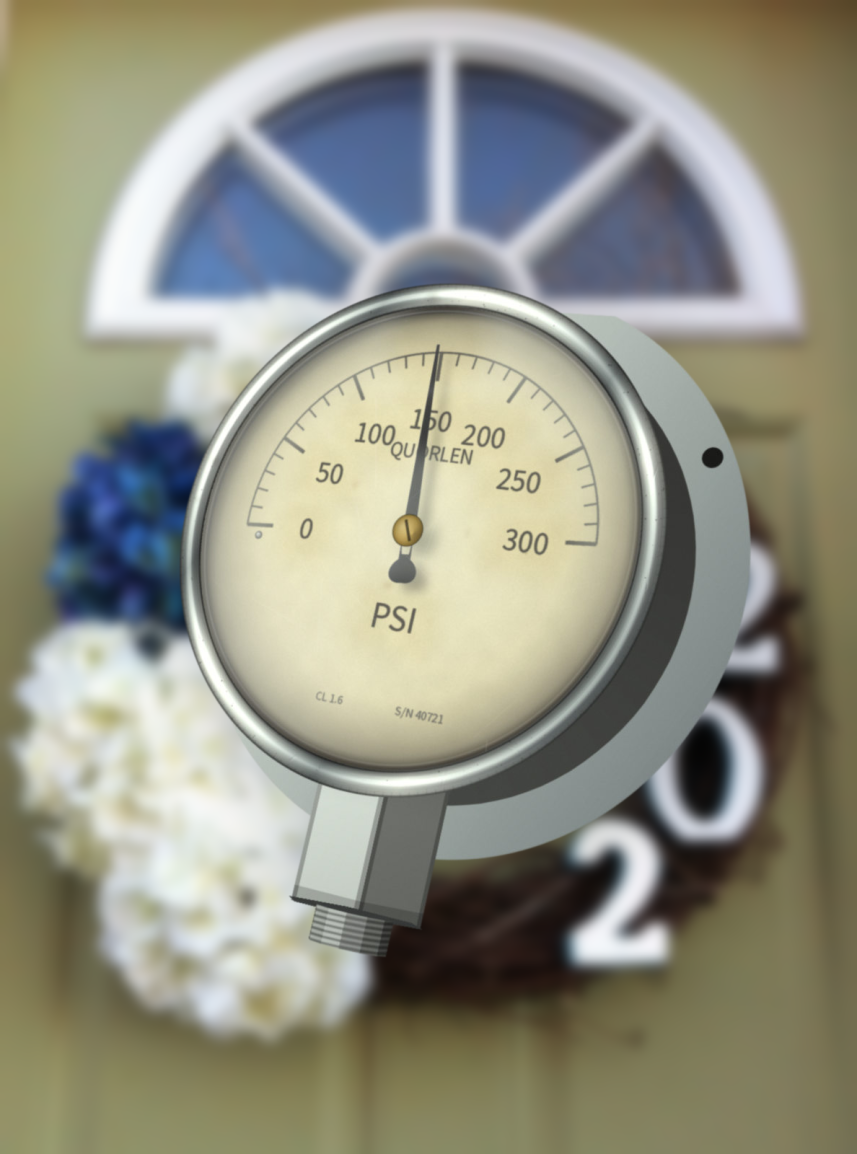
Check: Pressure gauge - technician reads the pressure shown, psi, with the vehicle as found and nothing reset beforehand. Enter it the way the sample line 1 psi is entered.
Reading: 150 psi
